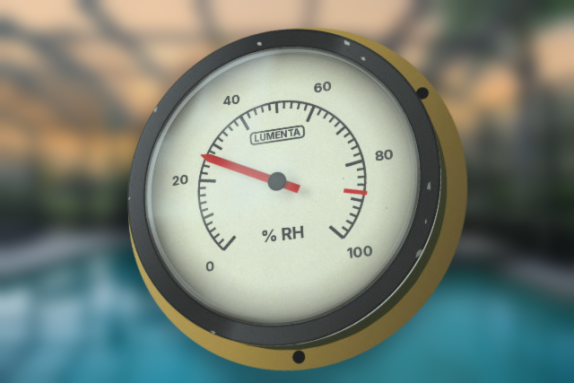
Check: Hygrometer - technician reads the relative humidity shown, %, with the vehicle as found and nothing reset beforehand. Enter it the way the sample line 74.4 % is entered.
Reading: 26 %
